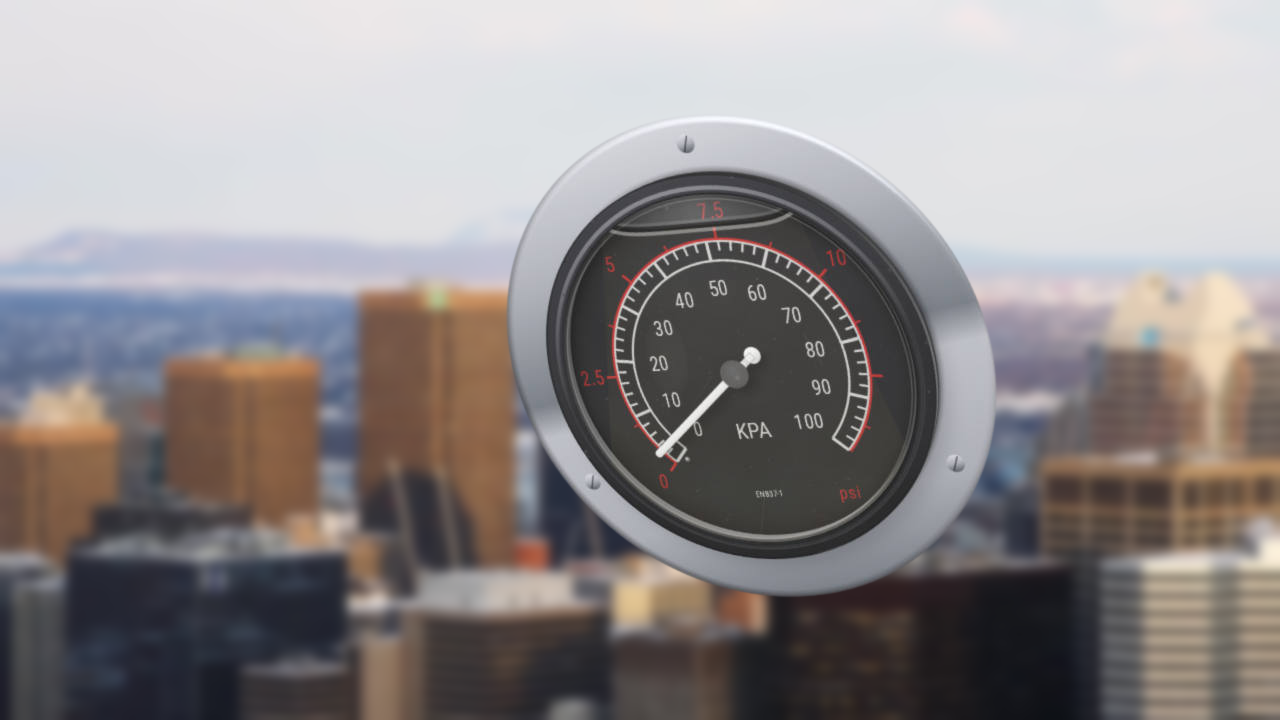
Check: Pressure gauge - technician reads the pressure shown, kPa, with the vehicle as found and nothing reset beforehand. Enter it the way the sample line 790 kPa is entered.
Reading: 3 kPa
